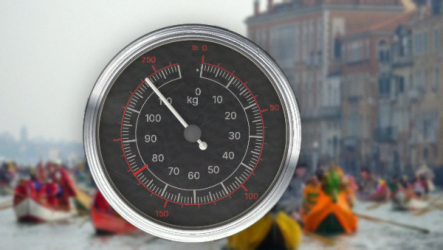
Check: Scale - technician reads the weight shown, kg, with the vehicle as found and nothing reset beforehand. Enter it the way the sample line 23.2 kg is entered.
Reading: 110 kg
